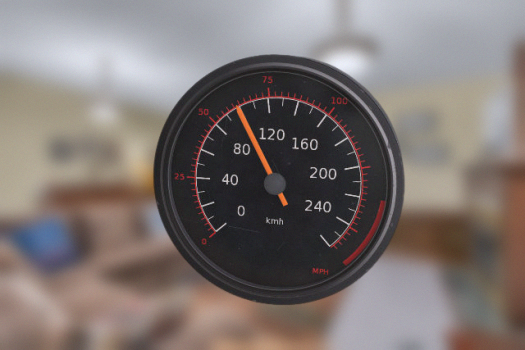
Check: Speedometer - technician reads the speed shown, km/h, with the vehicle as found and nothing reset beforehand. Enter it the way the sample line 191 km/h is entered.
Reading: 100 km/h
